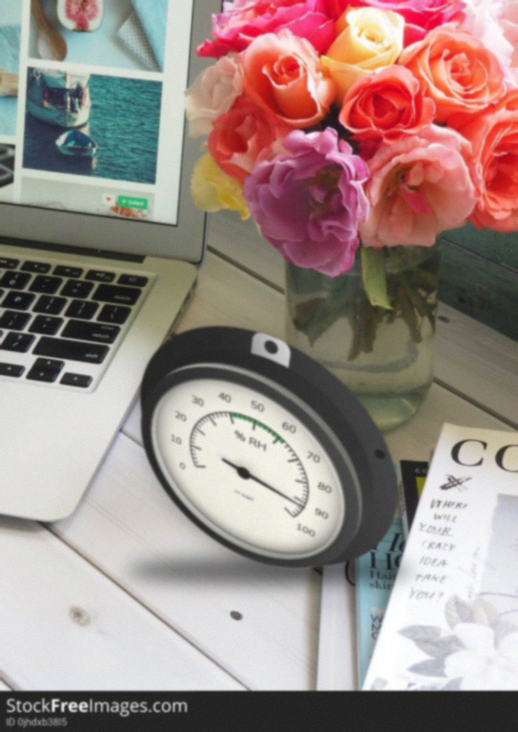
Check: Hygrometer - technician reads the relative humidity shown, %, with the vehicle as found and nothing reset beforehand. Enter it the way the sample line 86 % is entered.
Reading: 90 %
